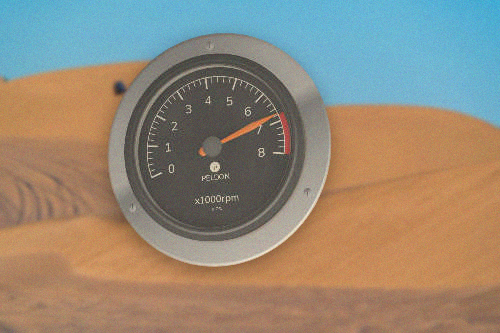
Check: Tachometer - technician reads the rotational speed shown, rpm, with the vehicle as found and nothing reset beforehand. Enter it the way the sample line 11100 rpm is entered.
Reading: 6800 rpm
